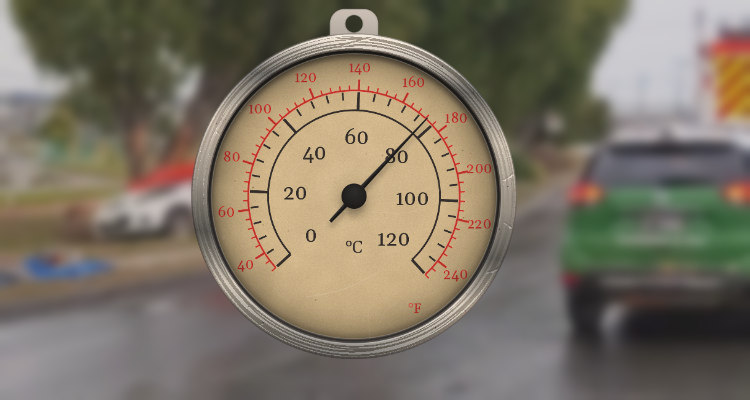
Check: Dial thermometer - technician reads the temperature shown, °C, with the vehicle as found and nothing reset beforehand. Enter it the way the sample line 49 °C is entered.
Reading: 78 °C
